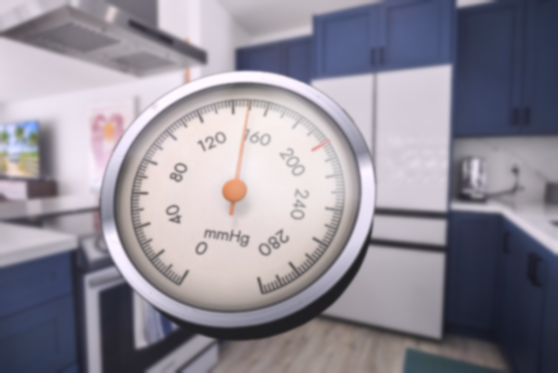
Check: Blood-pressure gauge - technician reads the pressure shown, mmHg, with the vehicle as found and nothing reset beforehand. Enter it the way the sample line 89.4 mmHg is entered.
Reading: 150 mmHg
